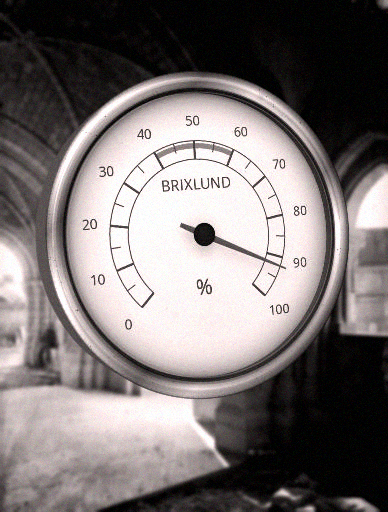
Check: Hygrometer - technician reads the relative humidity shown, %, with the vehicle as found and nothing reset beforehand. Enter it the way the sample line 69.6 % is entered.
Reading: 92.5 %
